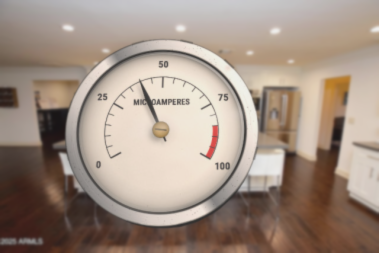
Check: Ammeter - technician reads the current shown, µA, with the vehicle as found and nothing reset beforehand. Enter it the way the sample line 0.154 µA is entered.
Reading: 40 µA
